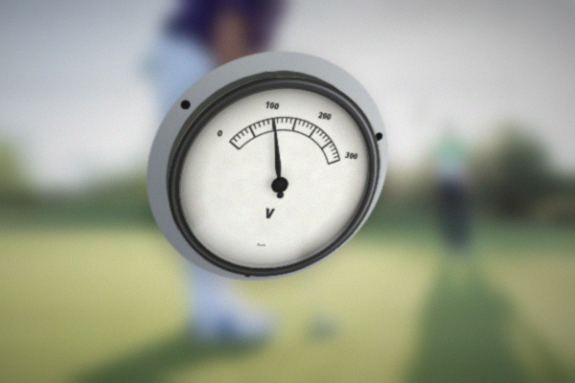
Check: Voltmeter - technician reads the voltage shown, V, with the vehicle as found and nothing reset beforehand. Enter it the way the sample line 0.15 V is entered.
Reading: 100 V
